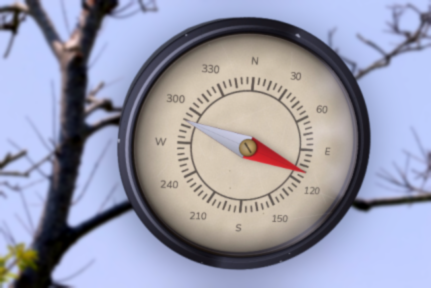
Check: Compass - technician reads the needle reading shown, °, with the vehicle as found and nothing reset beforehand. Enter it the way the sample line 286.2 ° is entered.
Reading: 110 °
